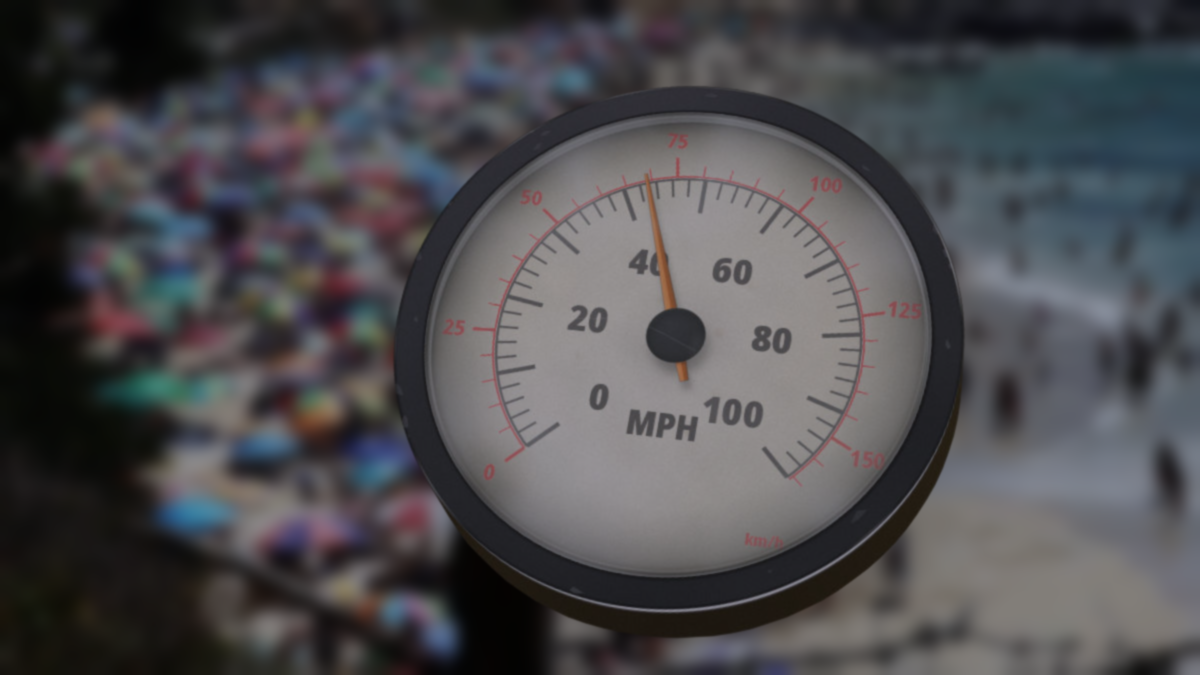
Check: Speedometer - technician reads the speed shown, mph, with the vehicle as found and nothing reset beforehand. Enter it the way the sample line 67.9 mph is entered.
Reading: 43 mph
